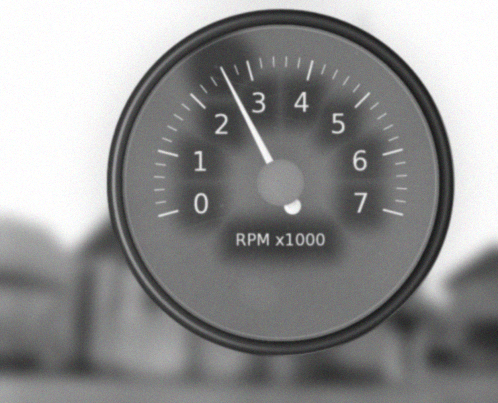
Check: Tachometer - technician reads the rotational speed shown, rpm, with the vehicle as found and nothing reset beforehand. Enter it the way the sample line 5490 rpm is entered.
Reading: 2600 rpm
